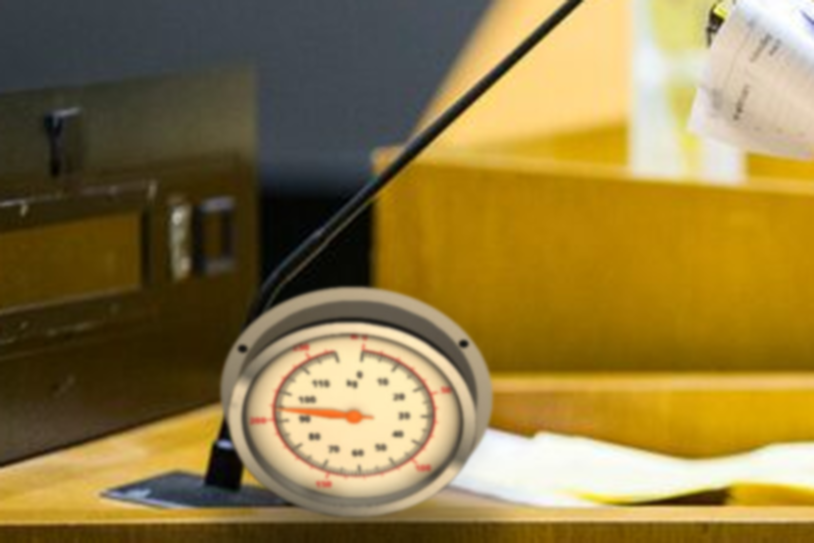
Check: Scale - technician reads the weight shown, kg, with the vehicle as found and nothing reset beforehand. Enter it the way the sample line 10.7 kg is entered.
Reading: 95 kg
